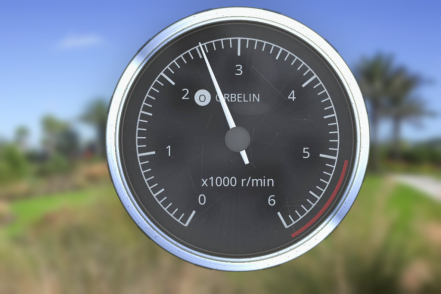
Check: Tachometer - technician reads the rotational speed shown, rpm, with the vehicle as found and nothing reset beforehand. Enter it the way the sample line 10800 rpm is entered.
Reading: 2550 rpm
